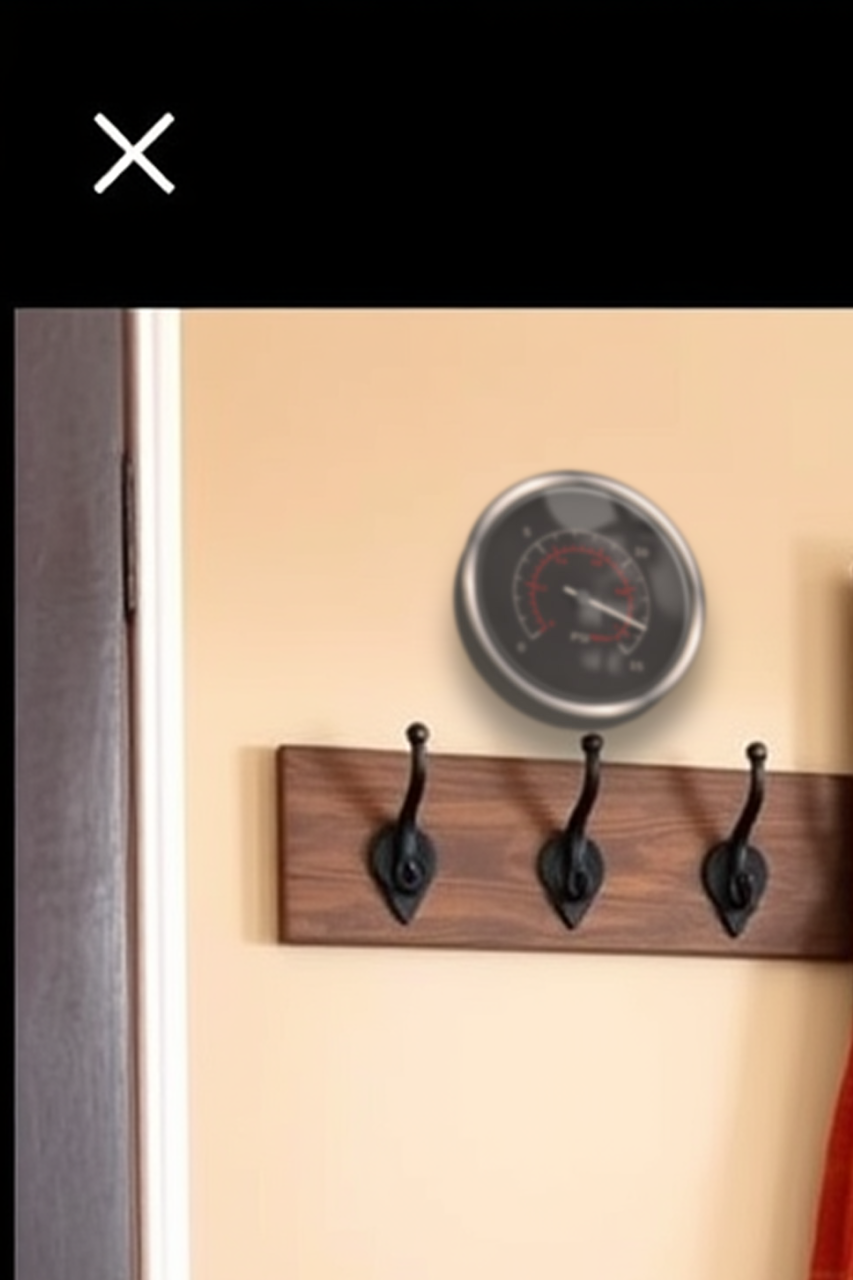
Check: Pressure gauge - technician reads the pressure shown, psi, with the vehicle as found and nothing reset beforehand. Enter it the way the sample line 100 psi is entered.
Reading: 13.5 psi
